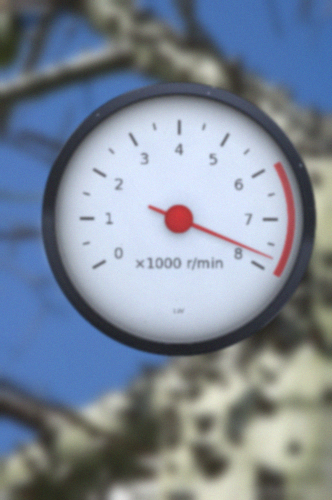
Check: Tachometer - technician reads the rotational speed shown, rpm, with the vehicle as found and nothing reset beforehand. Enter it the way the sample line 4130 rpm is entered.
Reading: 7750 rpm
